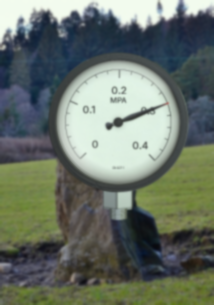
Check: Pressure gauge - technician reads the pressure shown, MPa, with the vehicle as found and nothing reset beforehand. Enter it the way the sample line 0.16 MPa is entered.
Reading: 0.3 MPa
